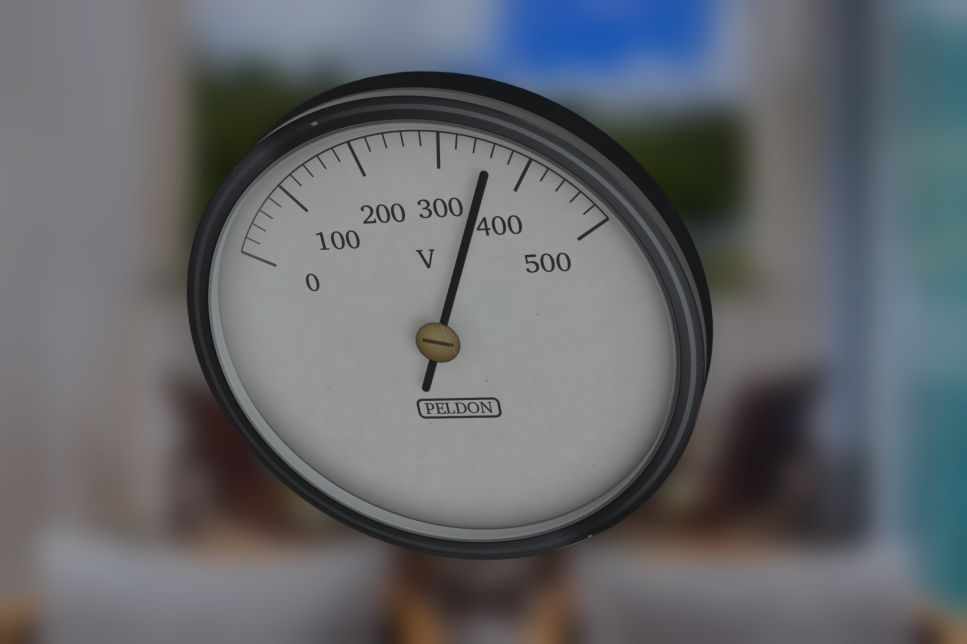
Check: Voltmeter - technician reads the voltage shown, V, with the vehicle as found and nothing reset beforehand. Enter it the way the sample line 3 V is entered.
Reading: 360 V
